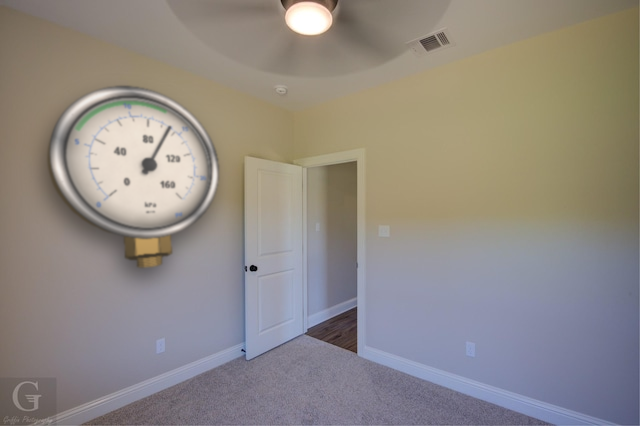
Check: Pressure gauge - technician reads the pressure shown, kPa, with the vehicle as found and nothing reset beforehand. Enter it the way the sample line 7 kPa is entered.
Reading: 95 kPa
